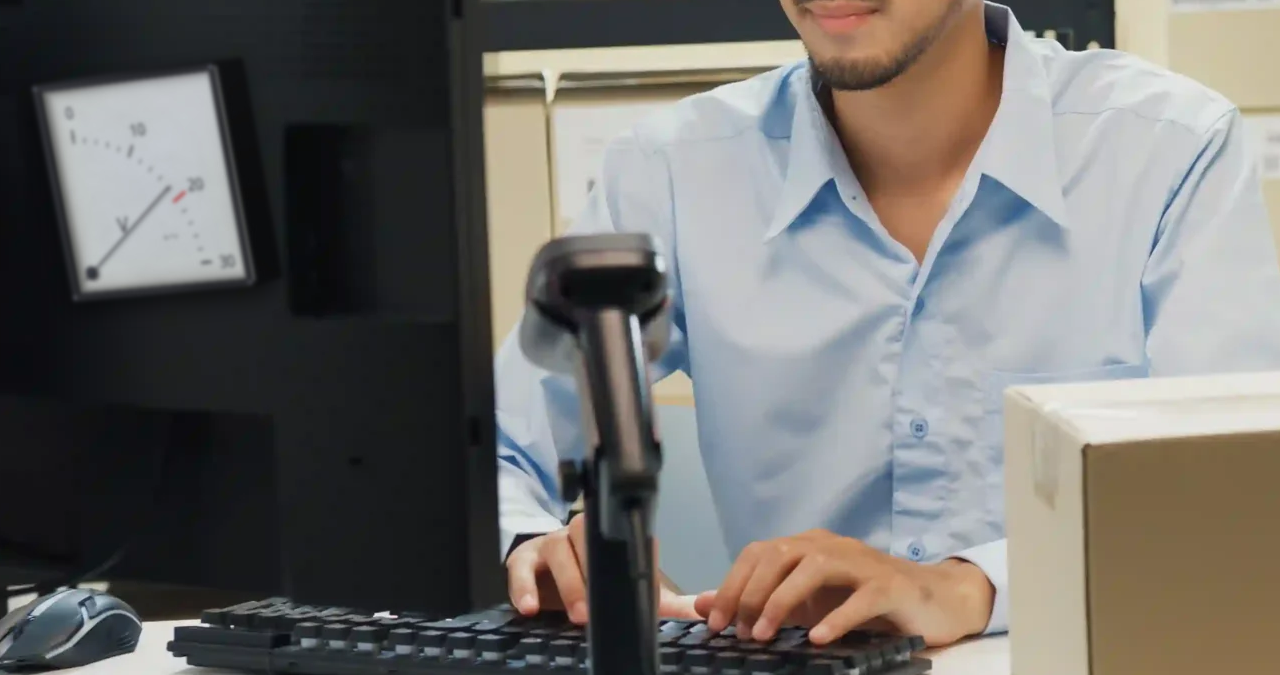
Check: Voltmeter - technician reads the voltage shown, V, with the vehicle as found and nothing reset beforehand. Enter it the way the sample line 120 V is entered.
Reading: 18 V
